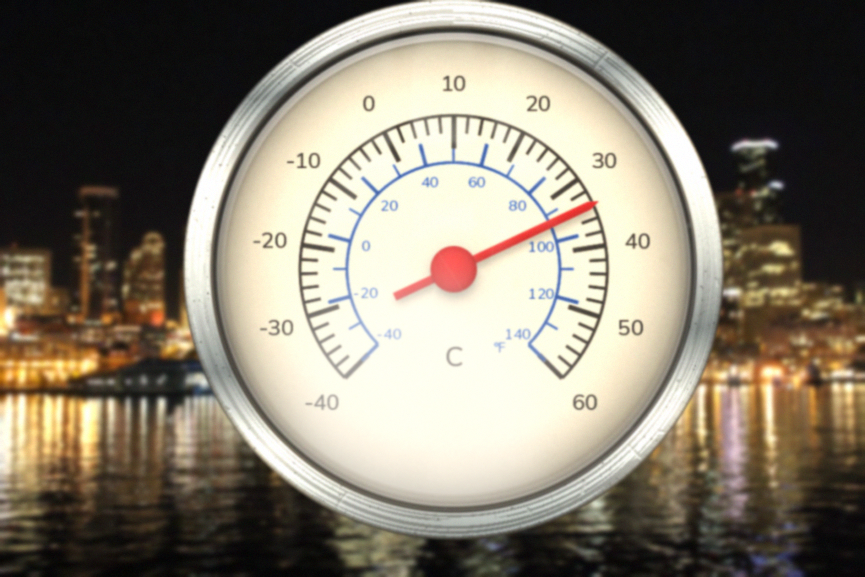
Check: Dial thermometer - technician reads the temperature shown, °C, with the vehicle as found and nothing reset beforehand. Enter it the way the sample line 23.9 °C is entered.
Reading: 34 °C
